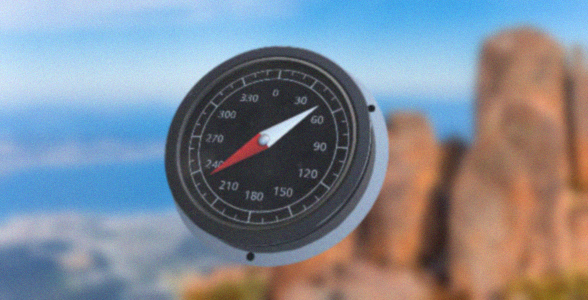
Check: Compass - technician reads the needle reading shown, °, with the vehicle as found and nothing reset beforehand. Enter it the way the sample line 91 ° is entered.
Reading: 230 °
